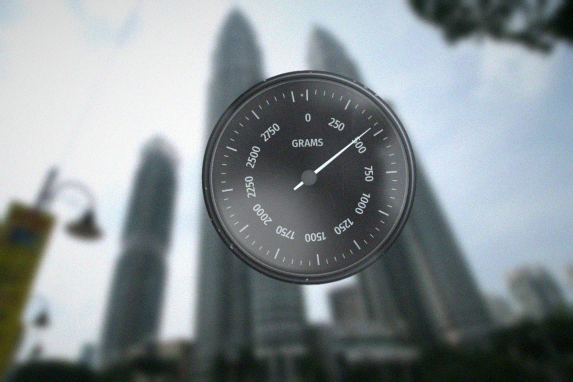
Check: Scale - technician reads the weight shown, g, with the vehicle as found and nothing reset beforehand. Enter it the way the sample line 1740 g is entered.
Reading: 450 g
